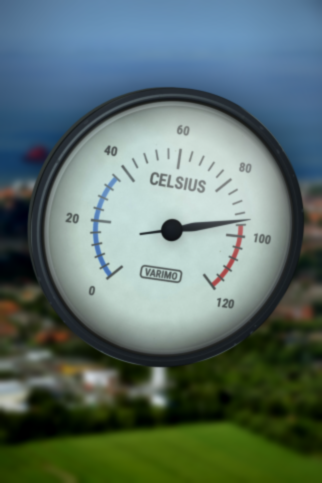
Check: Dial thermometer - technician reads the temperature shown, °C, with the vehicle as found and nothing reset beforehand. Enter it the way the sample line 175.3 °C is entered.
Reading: 94 °C
